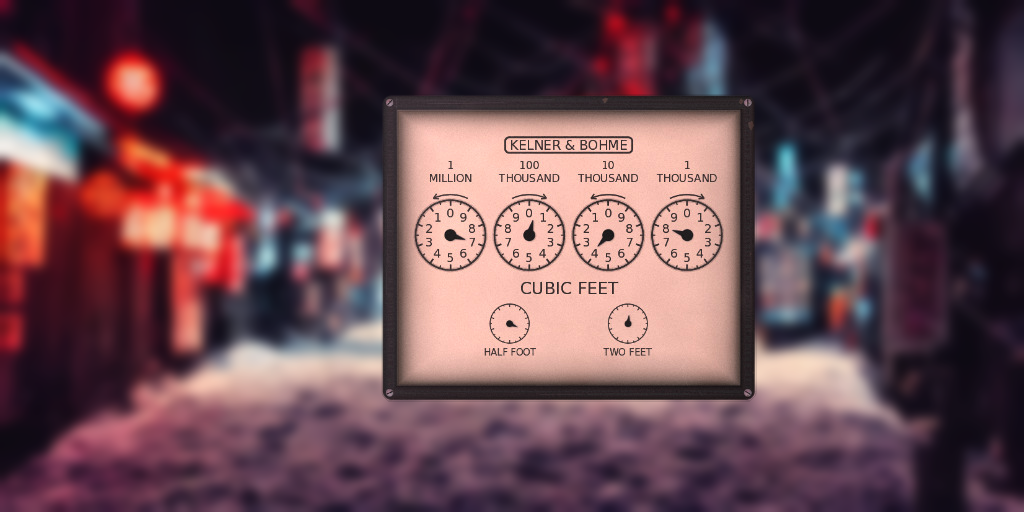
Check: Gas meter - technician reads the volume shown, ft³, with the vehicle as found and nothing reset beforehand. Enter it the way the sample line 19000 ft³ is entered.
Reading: 703800 ft³
